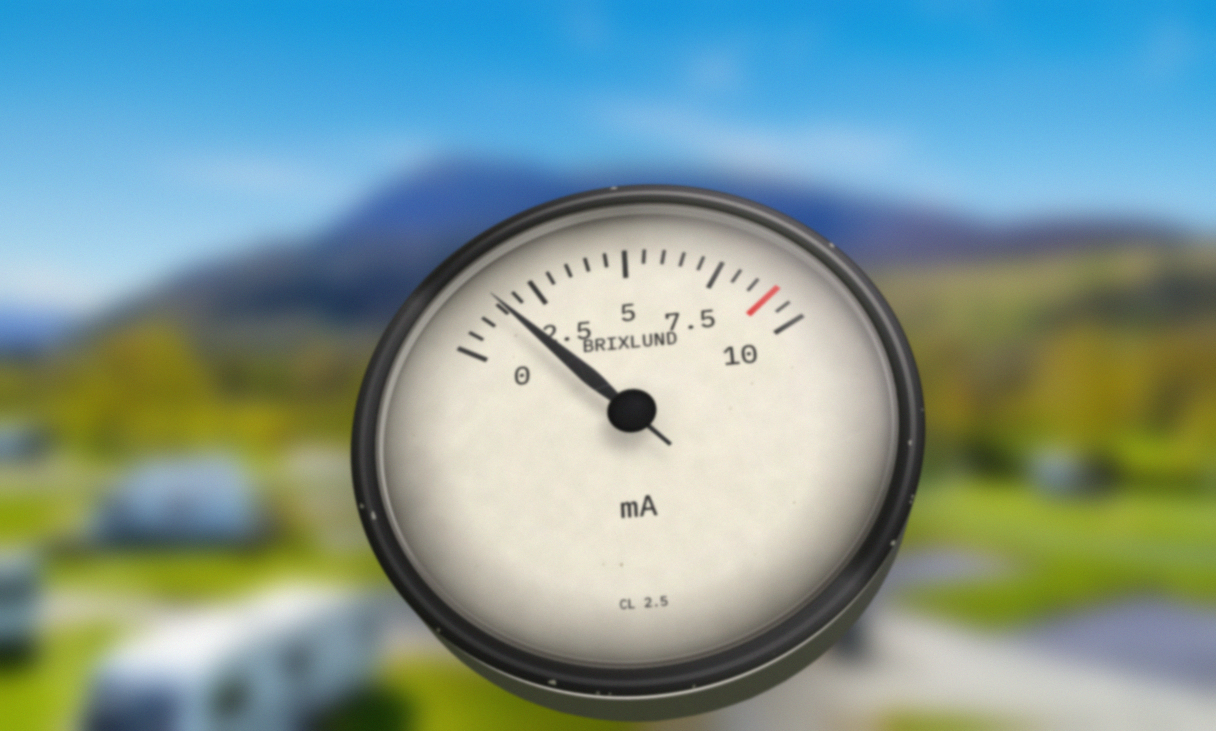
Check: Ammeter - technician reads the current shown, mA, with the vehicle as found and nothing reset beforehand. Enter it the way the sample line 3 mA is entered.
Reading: 1.5 mA
